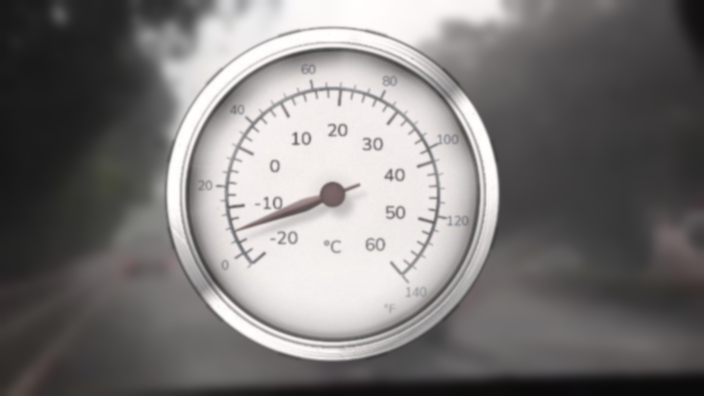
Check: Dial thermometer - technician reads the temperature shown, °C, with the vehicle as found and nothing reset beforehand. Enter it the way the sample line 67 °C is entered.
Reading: -14 °C
